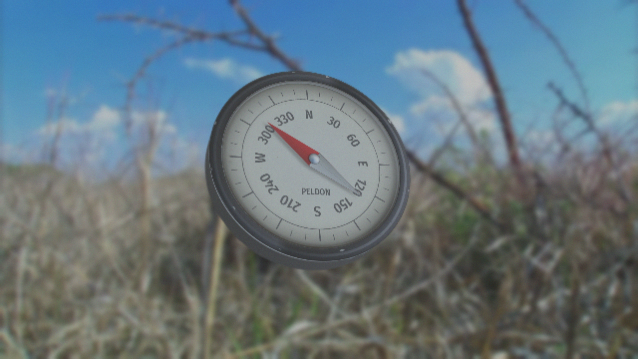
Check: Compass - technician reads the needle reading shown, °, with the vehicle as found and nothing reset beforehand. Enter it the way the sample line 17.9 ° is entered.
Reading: 310 °
